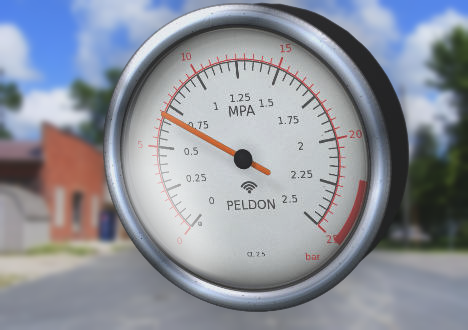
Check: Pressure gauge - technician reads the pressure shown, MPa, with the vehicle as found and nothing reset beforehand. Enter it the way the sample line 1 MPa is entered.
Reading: 0.7 MPa
